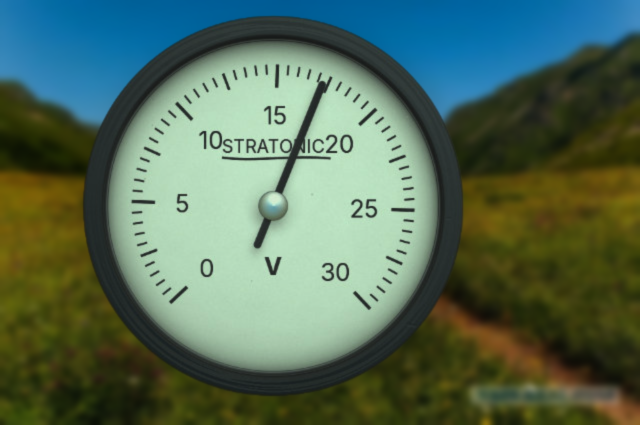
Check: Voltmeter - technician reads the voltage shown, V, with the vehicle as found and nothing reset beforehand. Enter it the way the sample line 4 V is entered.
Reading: 17.25 V
